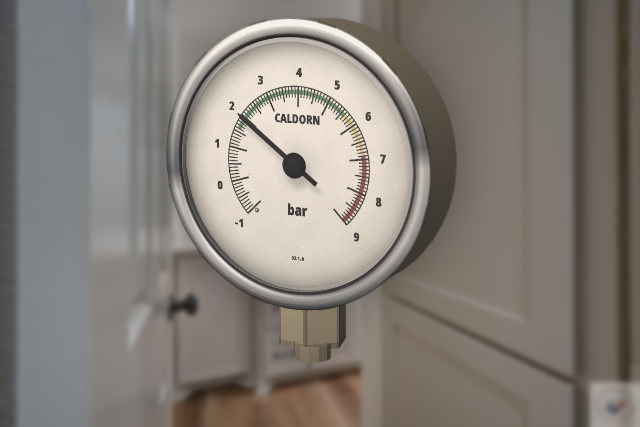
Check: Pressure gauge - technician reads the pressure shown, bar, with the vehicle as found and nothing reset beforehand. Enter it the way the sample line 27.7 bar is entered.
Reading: 2 bar
